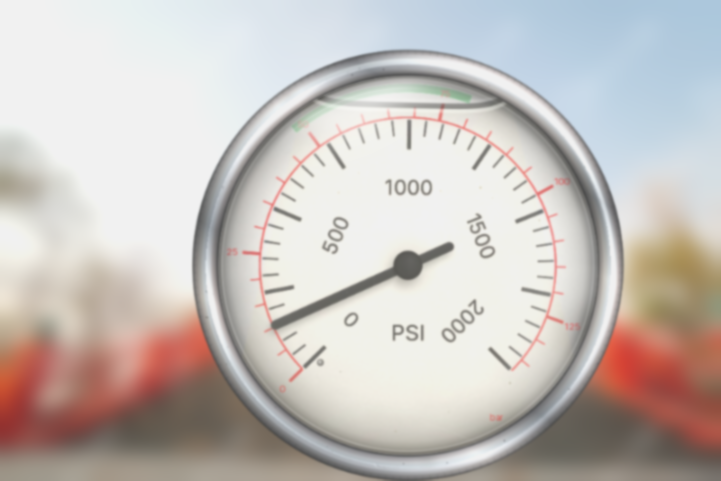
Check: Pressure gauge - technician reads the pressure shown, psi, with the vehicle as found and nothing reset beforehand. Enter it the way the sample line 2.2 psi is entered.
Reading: 150 psi
